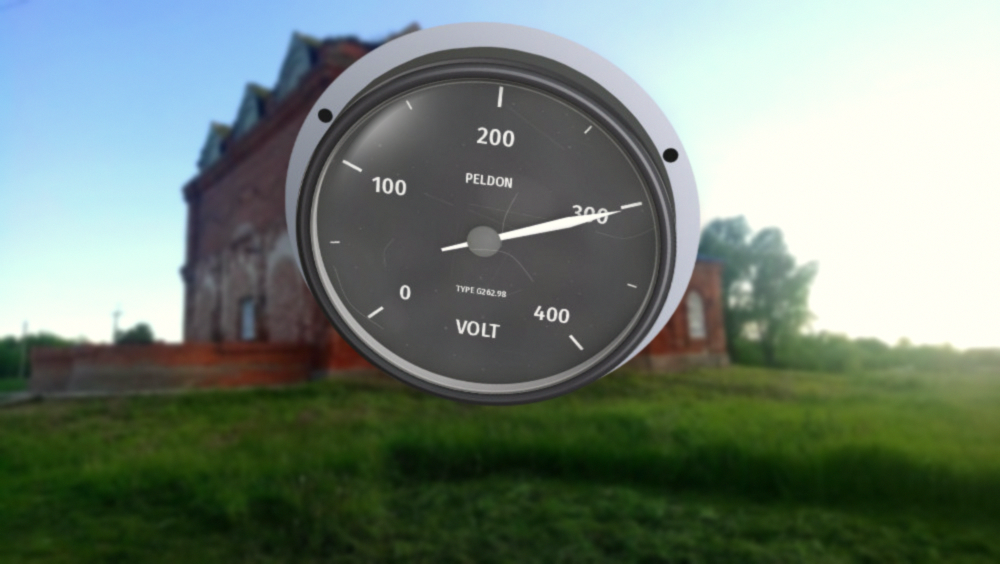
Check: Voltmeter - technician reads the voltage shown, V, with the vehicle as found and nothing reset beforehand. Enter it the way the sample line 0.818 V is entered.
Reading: 300 V
